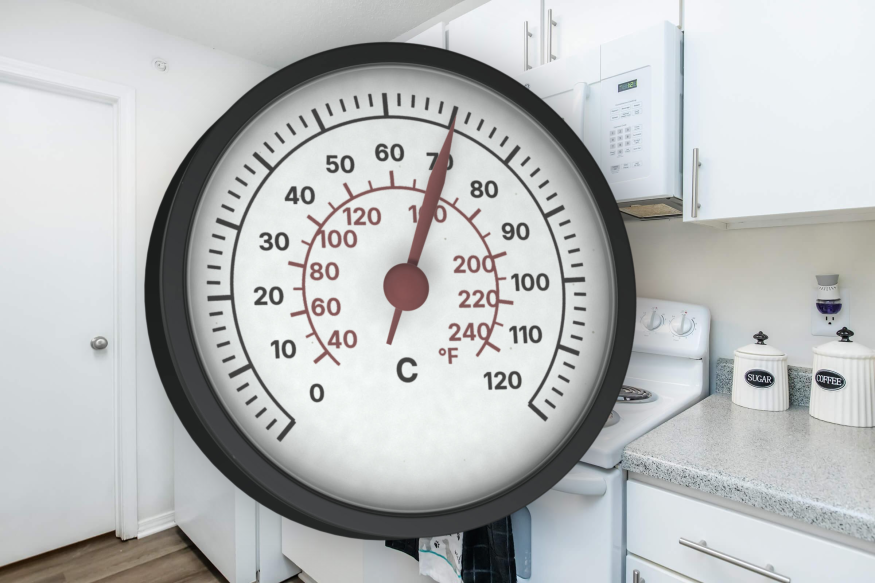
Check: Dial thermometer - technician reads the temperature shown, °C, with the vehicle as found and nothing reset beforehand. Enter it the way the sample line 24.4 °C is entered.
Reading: 70 °C
